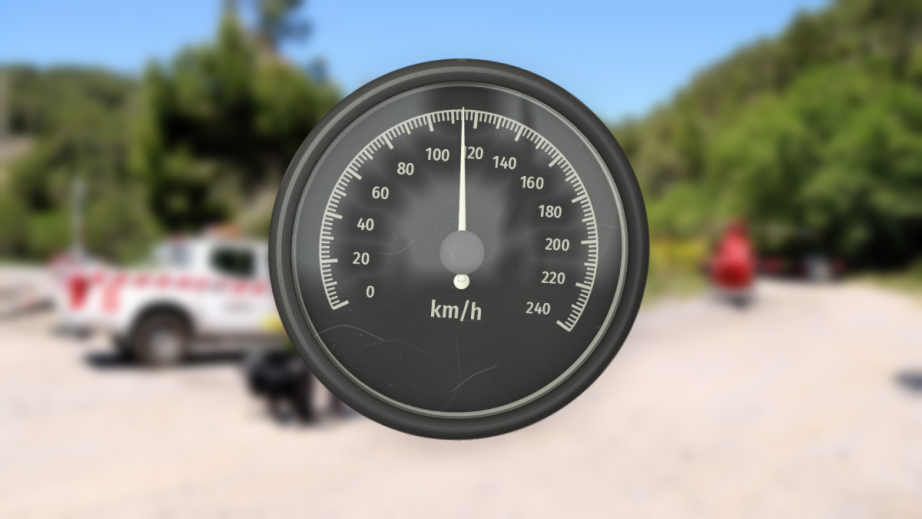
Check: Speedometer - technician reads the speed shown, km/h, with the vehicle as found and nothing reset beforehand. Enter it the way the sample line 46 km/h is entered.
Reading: 114 km/h
